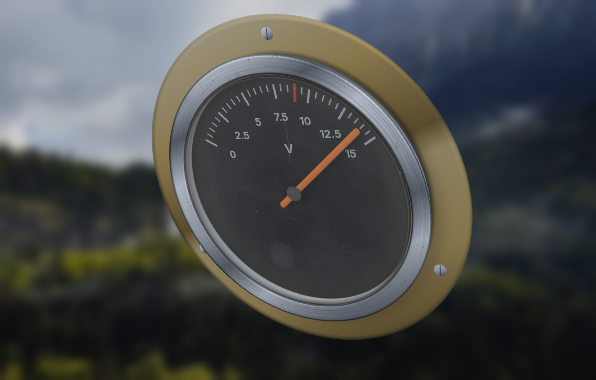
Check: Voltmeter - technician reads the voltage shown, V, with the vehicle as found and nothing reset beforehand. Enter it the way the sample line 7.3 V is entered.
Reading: 14 V
